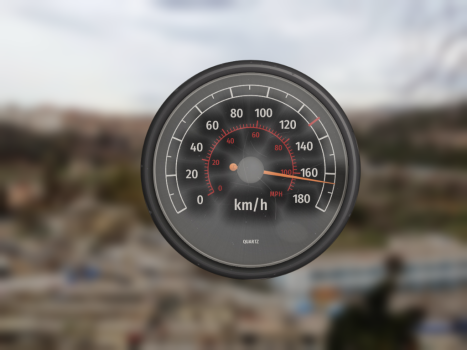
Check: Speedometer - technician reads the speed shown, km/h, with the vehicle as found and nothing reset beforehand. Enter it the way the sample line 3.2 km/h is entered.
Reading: 165 km/h
